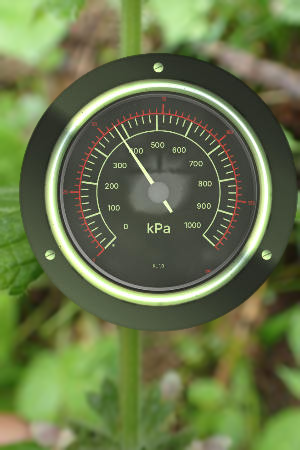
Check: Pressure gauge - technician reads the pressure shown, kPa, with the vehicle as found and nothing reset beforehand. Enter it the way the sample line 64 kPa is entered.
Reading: 380 kPa
